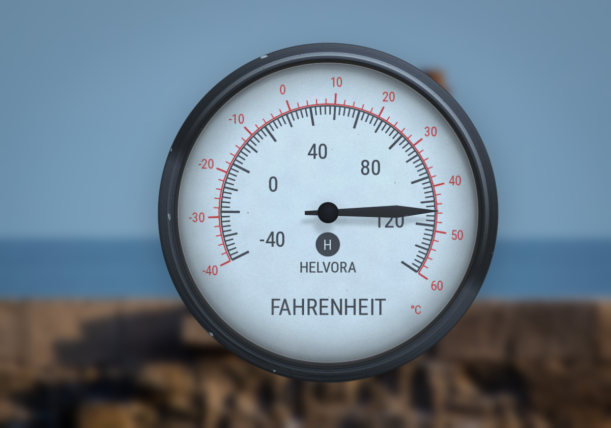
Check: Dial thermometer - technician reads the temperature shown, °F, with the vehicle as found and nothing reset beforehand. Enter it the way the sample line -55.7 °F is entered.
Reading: 114 °F
